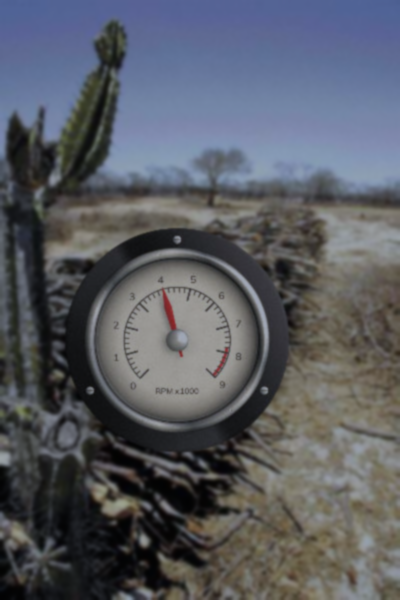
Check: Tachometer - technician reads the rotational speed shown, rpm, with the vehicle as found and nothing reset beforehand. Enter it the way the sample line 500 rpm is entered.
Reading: 4000 rpm
